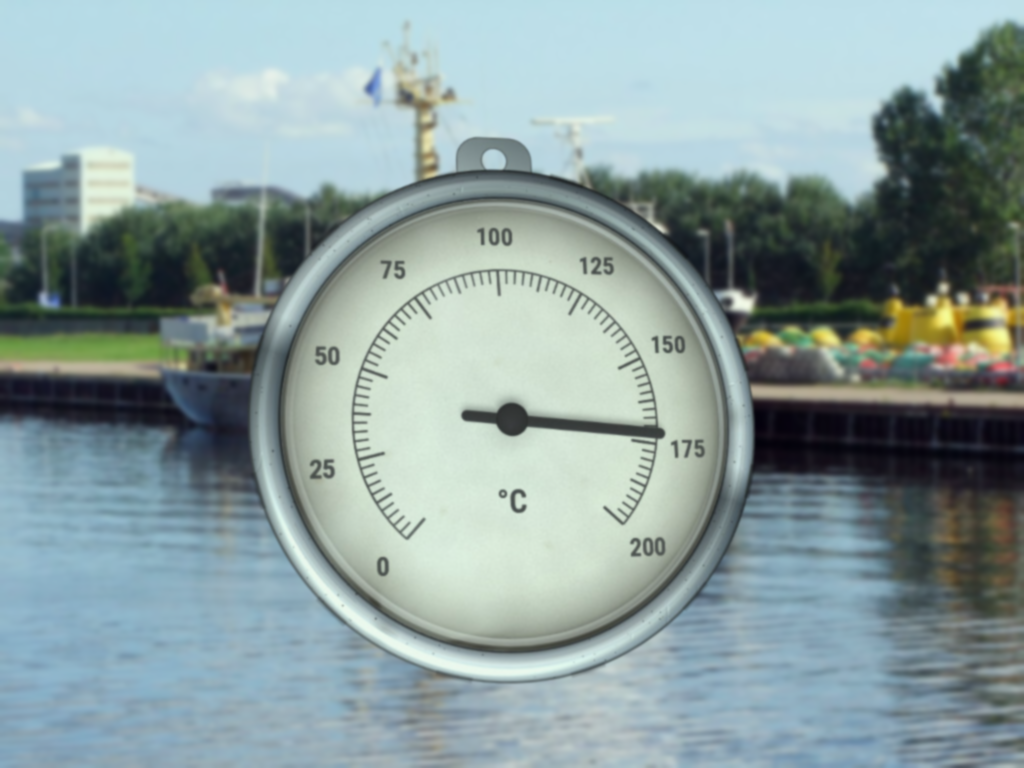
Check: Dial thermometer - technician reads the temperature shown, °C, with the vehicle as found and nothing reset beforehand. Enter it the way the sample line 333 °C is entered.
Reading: 172.5 °C
